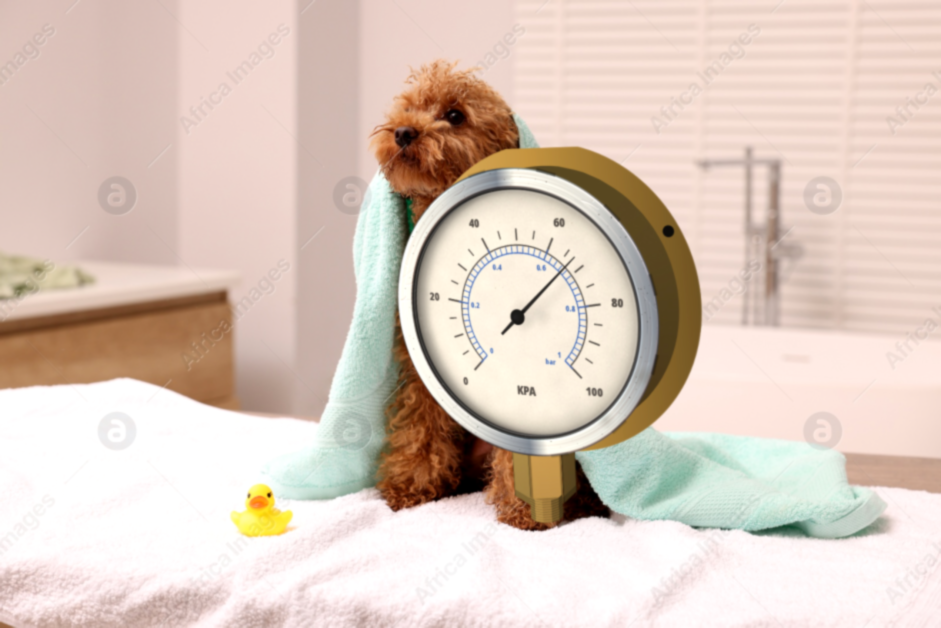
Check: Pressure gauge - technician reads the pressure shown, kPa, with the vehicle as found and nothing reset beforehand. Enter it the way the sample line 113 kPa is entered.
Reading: 67.5 kPa
